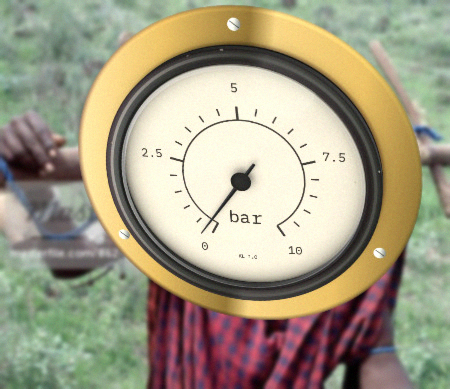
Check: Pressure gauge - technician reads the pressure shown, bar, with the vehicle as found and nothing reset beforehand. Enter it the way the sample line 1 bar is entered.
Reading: 0.25 bar
